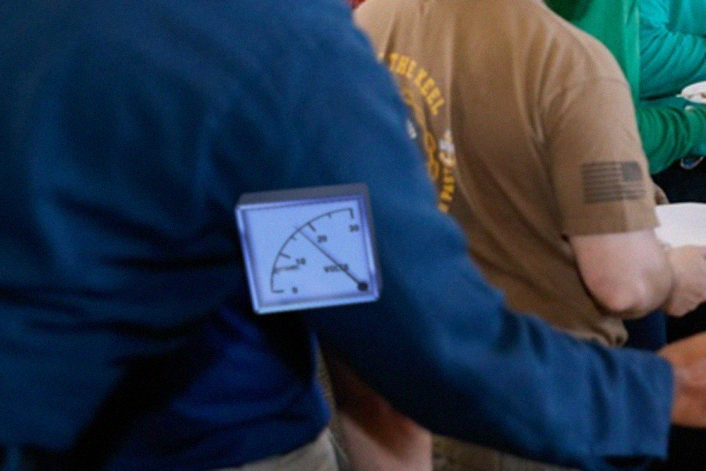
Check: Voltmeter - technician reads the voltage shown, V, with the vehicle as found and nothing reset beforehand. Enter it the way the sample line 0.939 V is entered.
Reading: 17.5 V
